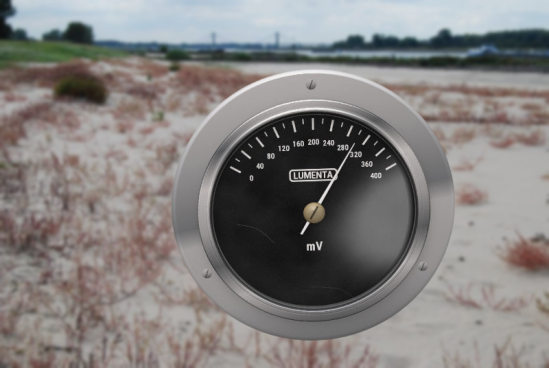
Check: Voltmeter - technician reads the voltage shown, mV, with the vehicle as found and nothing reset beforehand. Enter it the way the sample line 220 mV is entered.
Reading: 300 mV
